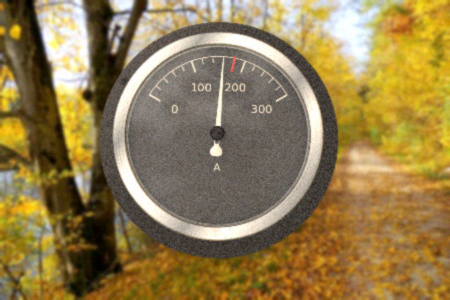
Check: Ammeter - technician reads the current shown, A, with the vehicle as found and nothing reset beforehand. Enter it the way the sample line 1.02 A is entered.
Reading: 160 A
